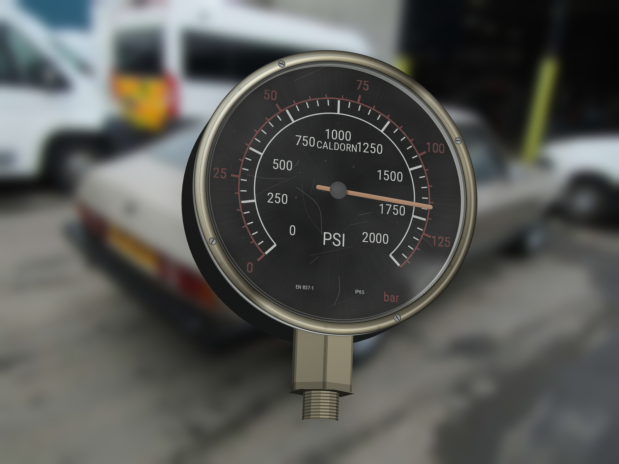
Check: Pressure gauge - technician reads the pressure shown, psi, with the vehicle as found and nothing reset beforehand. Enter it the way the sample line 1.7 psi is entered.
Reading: 1700 psi
